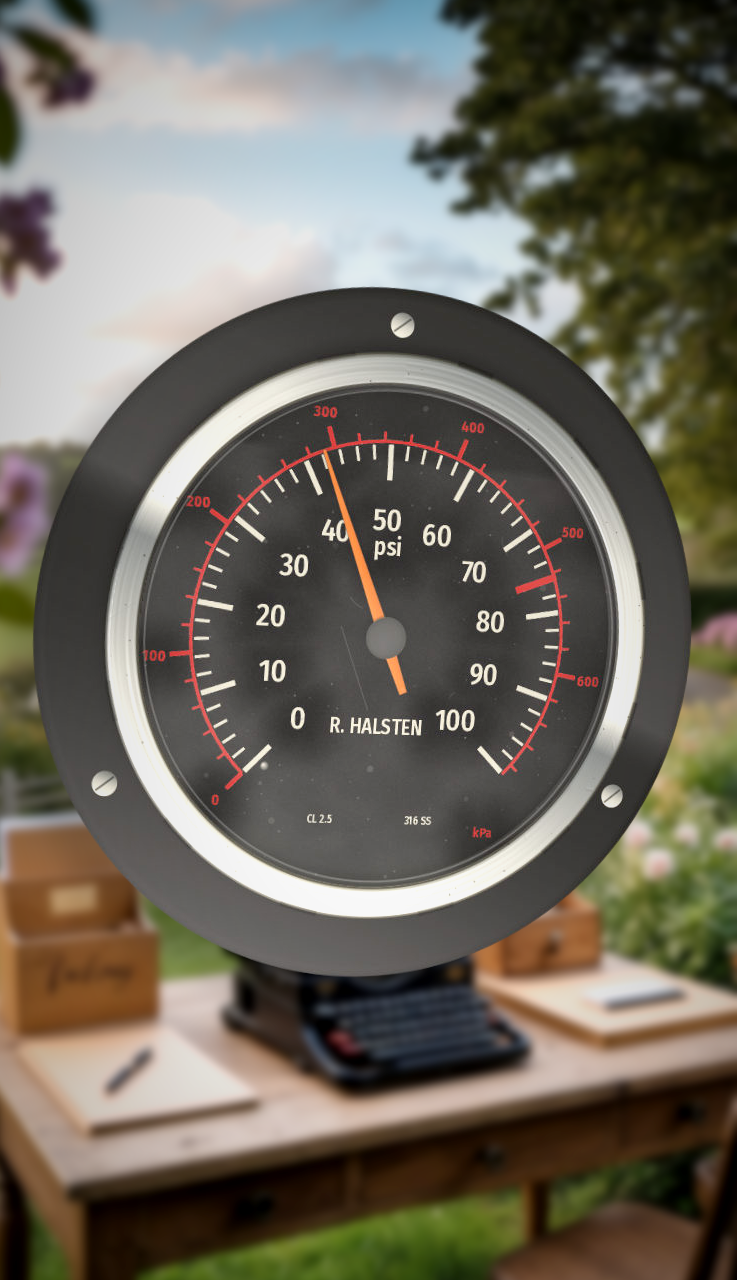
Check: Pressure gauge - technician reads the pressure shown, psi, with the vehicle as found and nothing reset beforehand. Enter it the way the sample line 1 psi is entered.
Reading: 42 psi
